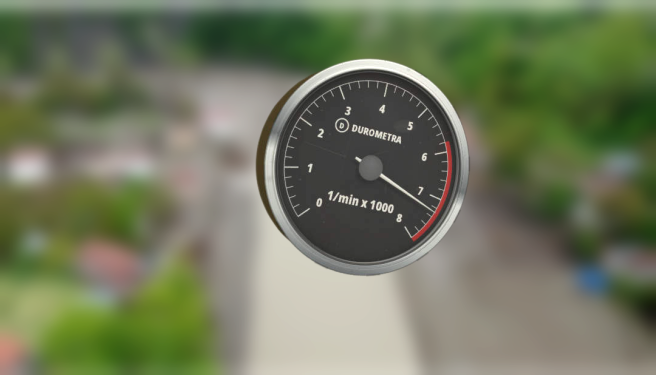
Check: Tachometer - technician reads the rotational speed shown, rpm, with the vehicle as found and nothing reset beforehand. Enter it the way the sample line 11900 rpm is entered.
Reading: 7300 rpm
